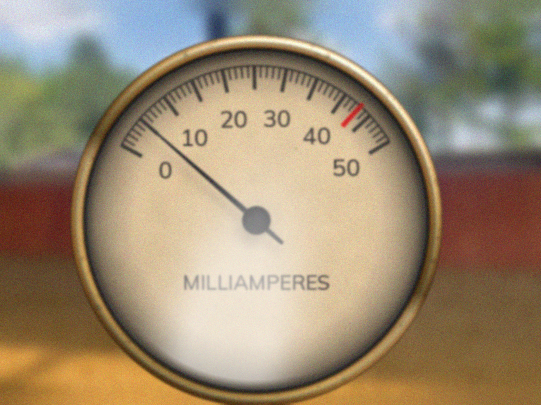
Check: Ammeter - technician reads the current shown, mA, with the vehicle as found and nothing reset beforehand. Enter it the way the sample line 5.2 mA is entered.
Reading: 5 mA
